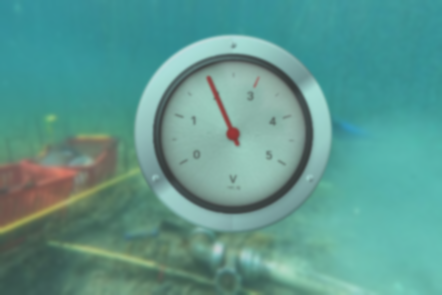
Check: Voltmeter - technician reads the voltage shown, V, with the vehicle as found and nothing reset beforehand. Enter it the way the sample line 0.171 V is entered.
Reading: 2 V
